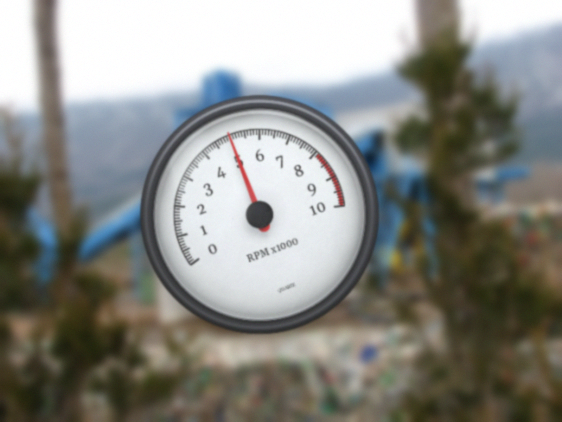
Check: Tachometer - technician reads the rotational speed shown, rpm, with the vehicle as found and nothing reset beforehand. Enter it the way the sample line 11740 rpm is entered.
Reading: 5000 rpm
